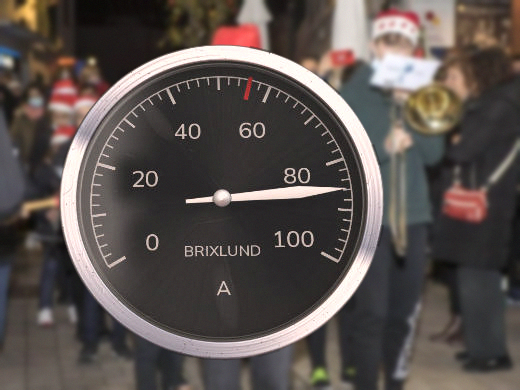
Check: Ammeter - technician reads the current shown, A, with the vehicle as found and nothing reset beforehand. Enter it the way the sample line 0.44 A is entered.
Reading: 86 A
